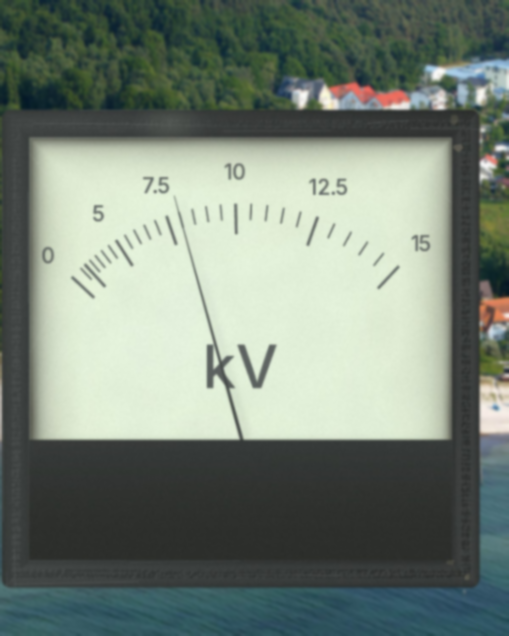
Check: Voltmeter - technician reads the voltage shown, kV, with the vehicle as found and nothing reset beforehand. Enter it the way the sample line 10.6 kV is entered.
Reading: 8 kV
